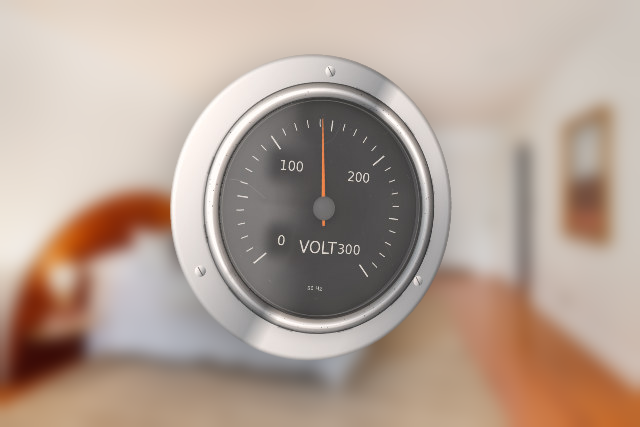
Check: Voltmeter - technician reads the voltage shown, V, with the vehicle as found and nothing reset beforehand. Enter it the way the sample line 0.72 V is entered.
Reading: 140 V
